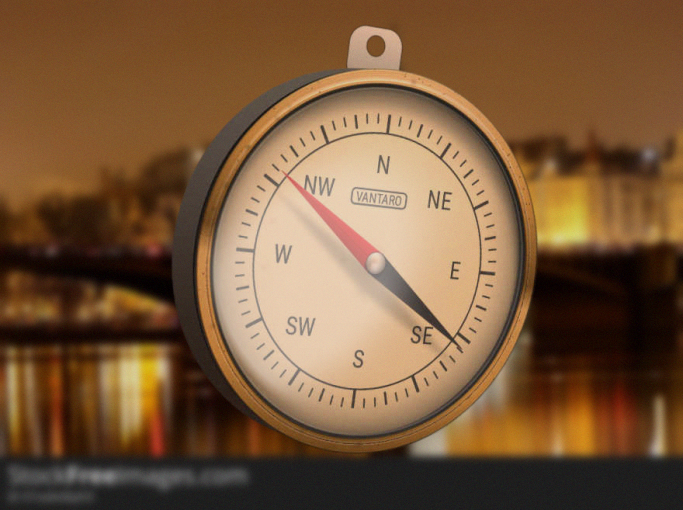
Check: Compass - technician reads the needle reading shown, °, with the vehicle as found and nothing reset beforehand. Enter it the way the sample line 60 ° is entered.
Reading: 305 °
